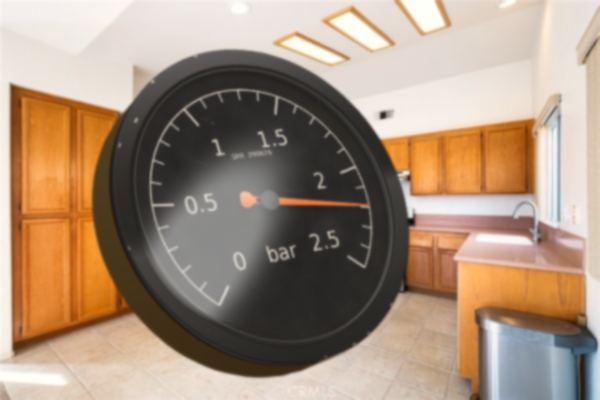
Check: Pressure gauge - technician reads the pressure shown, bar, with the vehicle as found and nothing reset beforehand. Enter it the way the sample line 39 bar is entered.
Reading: 2.2 bar
